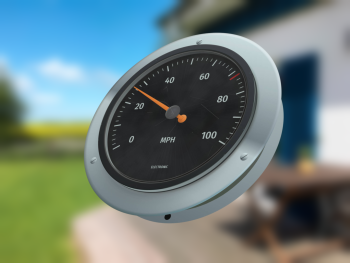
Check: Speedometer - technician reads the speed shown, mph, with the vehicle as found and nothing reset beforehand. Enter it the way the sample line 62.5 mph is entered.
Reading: 26 mph
